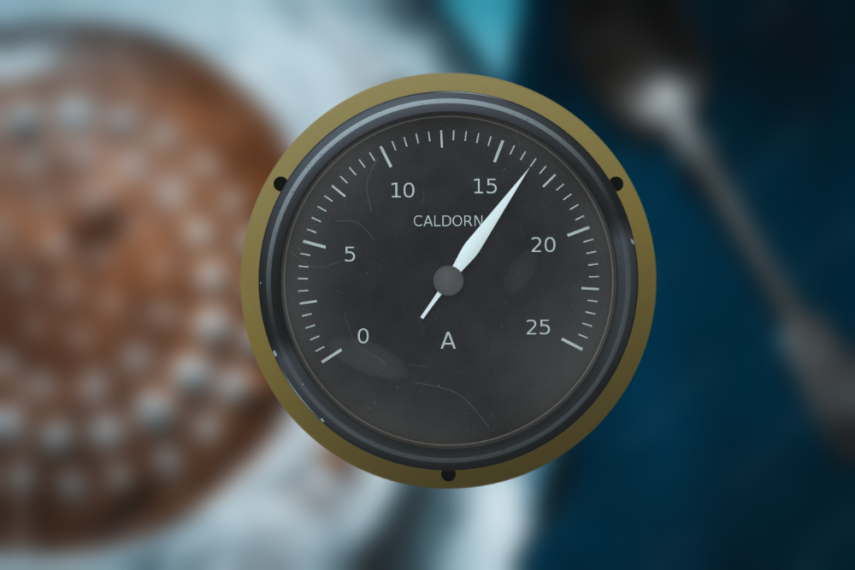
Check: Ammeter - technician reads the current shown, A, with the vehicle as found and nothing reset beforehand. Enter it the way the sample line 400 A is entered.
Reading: 16.5 A
